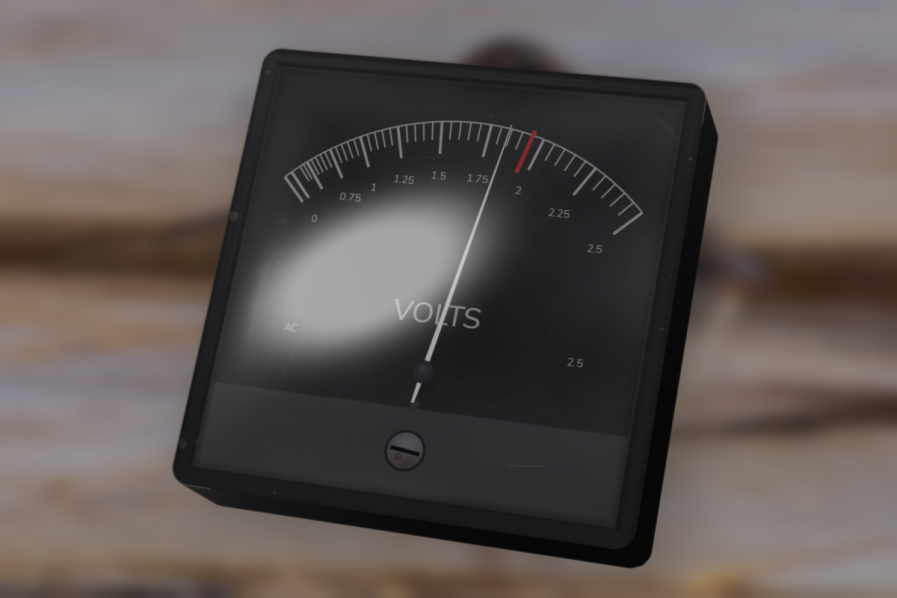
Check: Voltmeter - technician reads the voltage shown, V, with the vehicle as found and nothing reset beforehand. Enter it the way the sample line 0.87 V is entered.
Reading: 1.85 V
